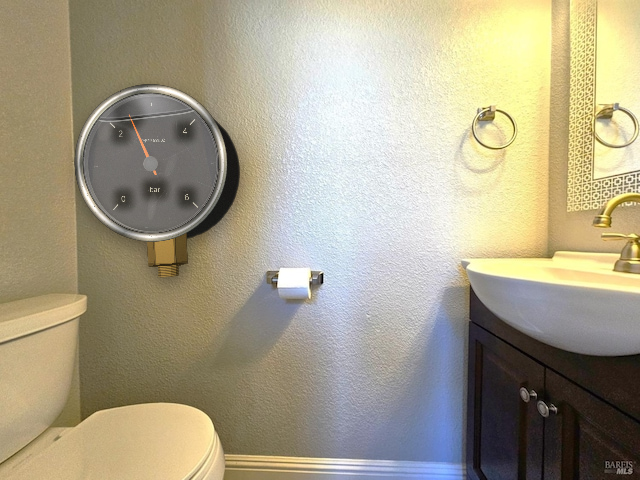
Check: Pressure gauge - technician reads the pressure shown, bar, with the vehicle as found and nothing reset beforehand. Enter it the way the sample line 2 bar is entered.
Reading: 2.5 bar
